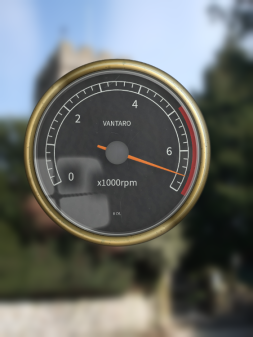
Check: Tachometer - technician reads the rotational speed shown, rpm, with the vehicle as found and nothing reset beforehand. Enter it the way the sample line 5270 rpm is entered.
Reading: 6600 rpm
